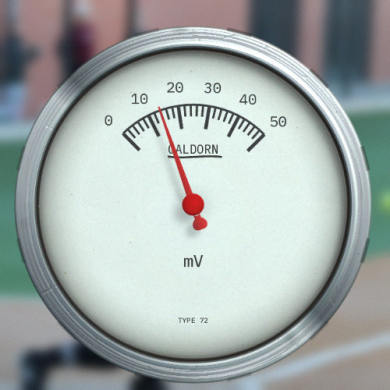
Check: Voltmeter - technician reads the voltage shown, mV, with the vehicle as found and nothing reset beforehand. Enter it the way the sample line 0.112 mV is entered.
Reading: 14 mV
